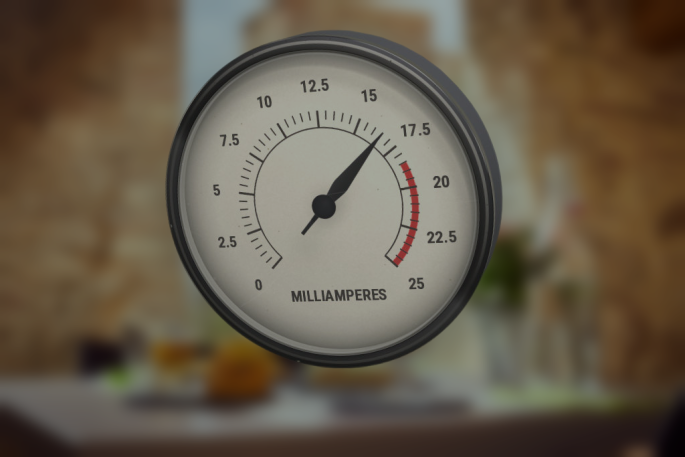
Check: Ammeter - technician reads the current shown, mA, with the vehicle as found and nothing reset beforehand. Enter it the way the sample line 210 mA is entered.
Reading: 16.5 mA
